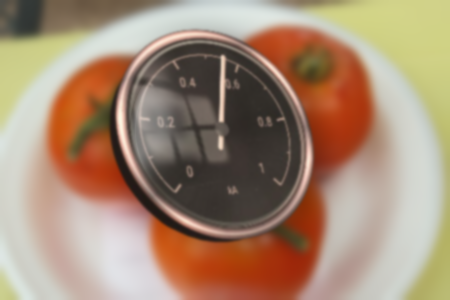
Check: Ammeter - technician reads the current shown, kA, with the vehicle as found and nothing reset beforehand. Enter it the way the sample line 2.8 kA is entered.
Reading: 0.55 kA
